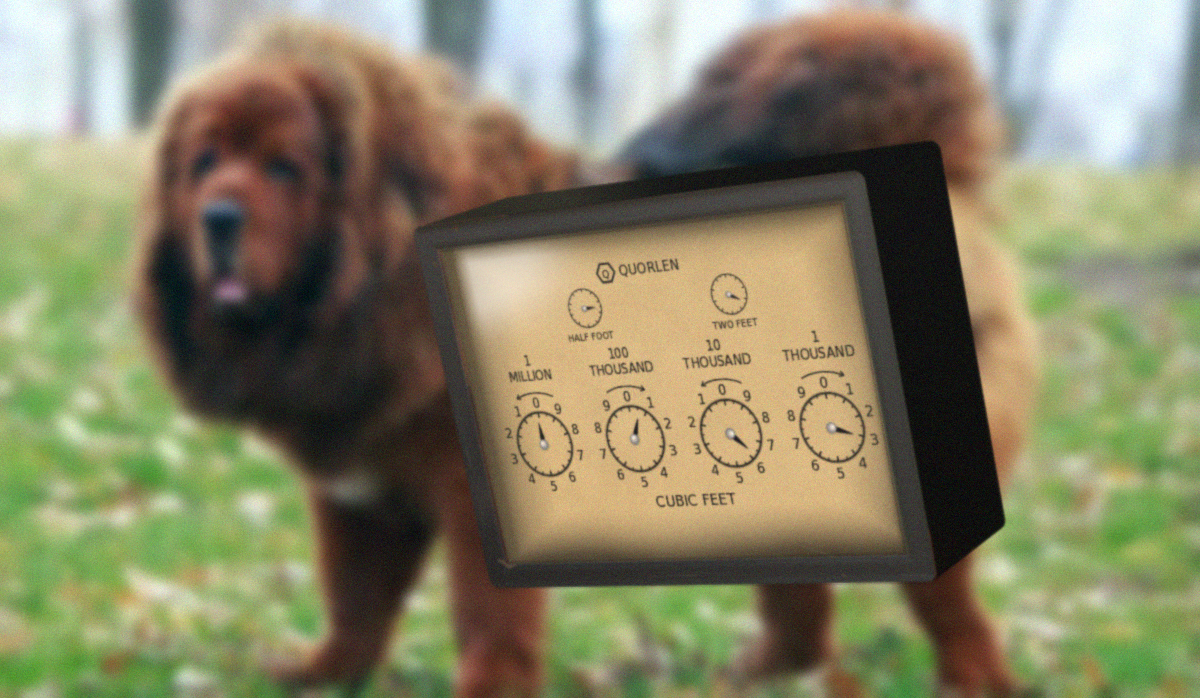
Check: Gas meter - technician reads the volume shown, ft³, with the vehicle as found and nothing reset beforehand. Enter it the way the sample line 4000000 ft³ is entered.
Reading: 6300 ft³
